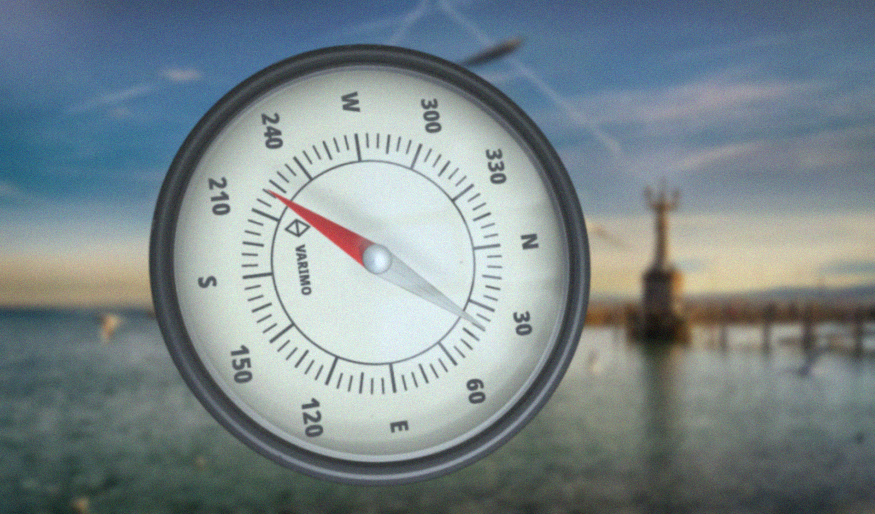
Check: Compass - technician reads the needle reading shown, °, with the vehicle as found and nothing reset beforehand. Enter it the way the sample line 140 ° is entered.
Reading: 220 °
